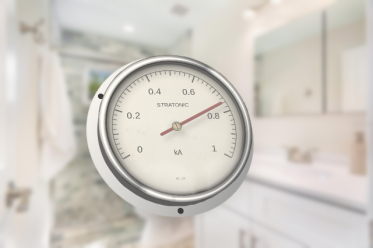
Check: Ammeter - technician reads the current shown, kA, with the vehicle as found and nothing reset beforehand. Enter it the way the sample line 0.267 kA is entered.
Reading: 0.76 kA
